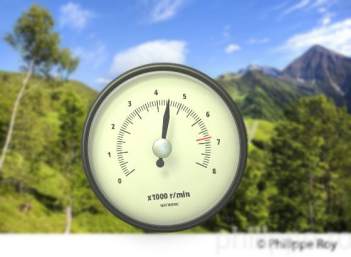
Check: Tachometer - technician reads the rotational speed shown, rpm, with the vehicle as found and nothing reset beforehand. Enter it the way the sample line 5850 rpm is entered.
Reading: 4500 rpm
